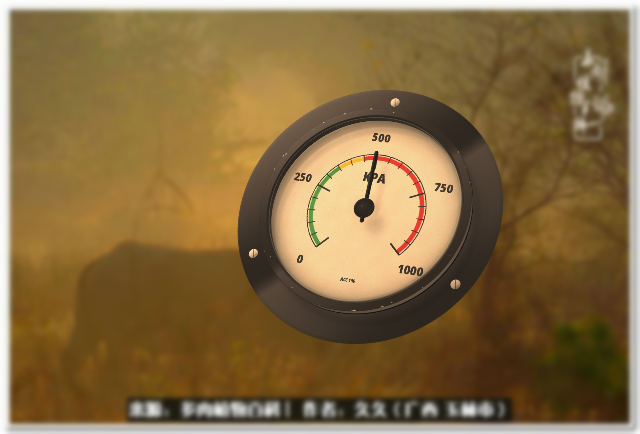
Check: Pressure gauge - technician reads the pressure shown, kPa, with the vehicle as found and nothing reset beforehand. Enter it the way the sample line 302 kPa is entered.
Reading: 500 kPa
